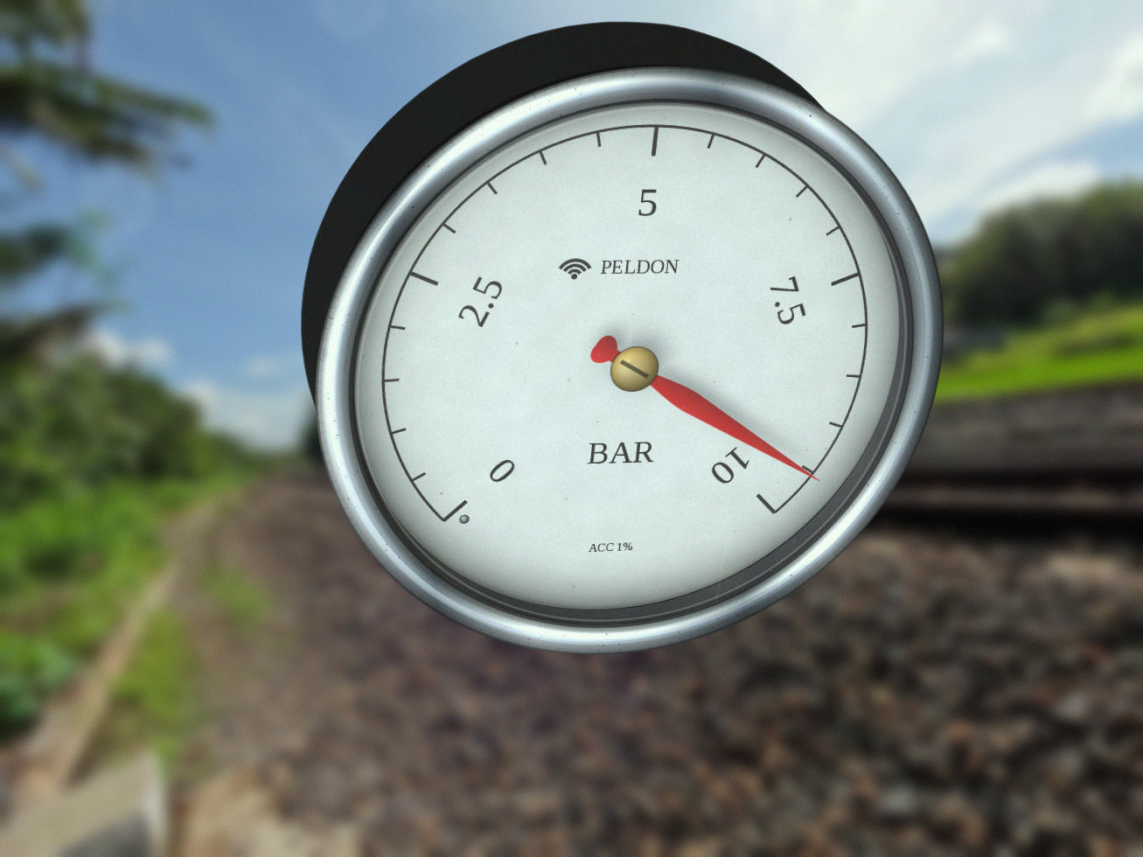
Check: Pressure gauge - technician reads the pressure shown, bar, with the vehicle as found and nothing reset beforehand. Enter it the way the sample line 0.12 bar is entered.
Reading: 9.5 bar
